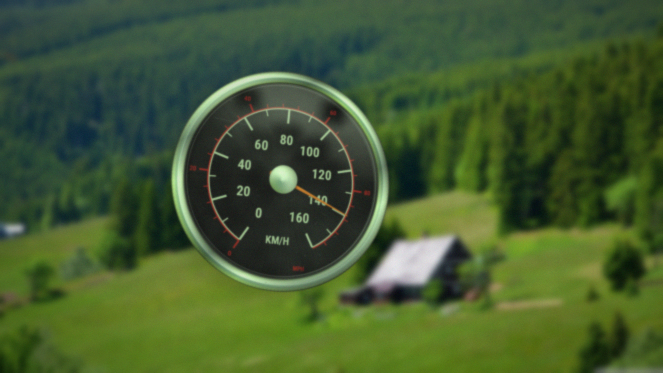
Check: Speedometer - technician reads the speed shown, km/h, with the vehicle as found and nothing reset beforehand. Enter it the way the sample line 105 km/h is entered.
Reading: 140 km/h
